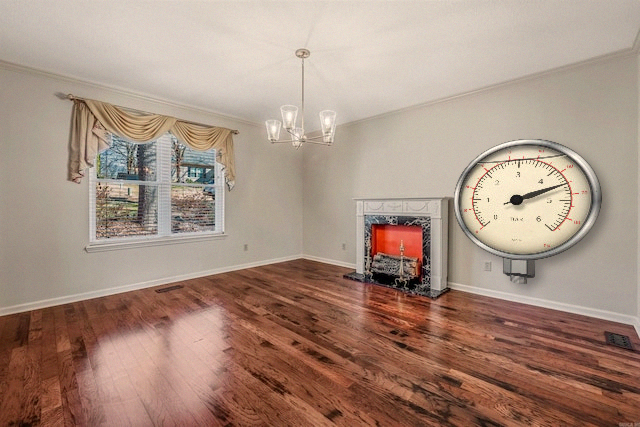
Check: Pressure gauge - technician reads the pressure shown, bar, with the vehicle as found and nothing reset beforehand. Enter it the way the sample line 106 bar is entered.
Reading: 4.5 bar
